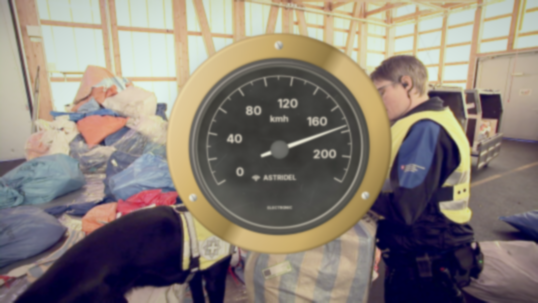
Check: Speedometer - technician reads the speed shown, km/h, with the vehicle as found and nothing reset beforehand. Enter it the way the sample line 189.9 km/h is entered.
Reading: 175 km/h
